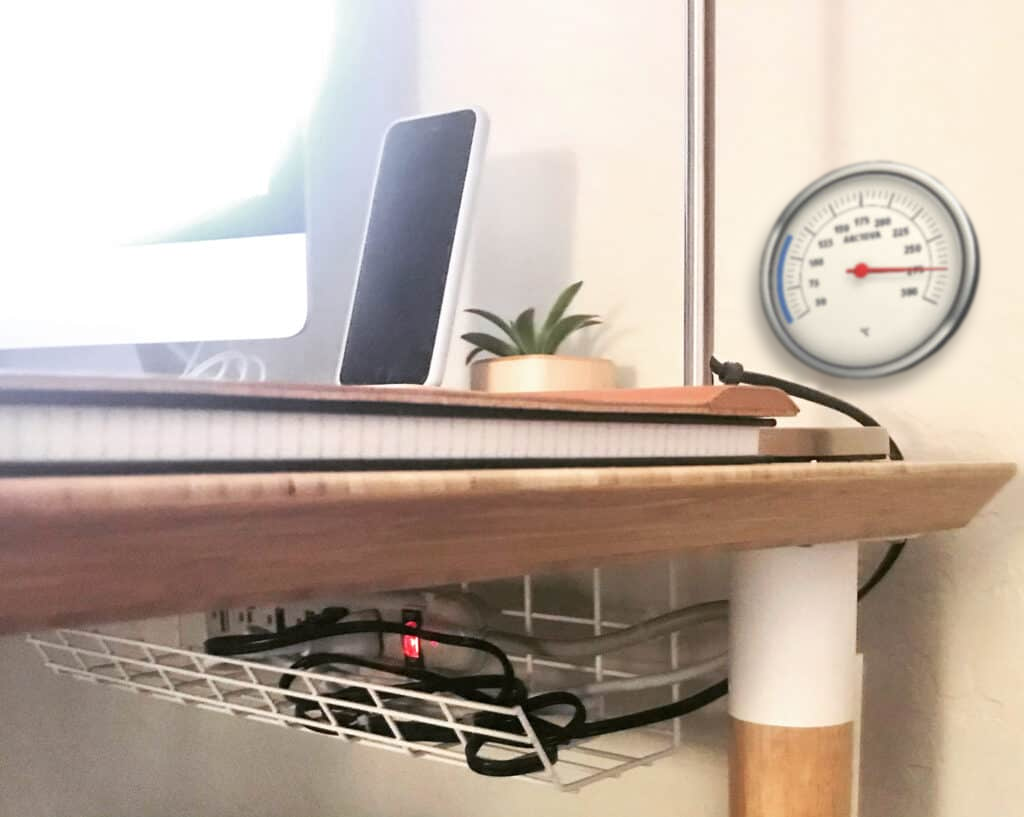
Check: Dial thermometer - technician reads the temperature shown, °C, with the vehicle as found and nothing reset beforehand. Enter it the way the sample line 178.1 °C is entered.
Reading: 275 °C
